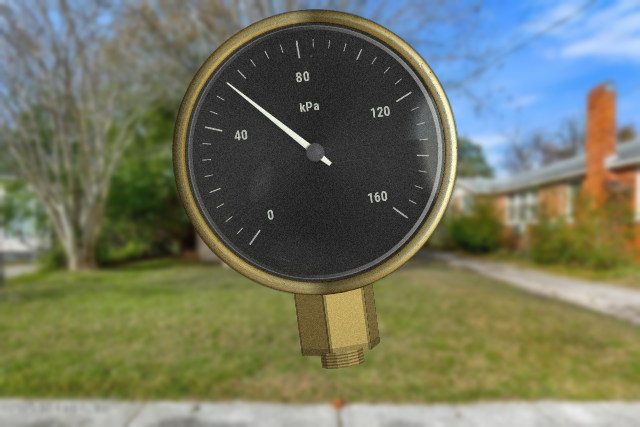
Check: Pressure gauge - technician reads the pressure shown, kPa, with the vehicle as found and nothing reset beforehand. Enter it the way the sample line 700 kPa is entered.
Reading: 55 kPa
